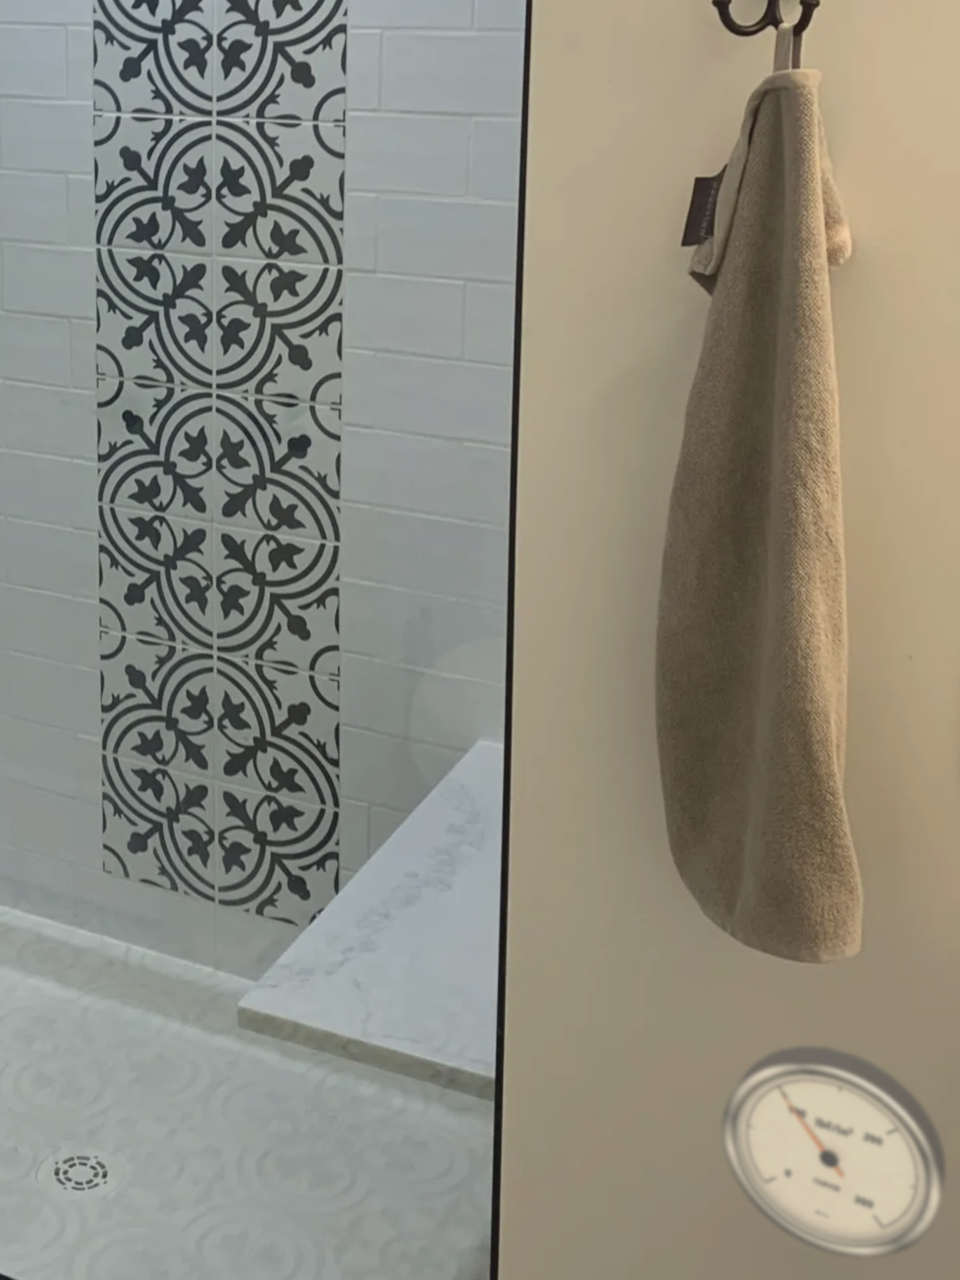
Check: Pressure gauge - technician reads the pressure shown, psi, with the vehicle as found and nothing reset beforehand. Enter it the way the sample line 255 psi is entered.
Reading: 100 psi
